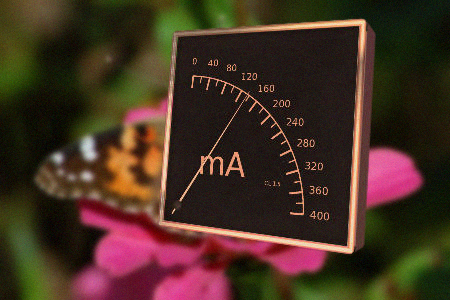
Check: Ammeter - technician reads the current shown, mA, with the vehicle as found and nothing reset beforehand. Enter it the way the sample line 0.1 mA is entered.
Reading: 140 mA
